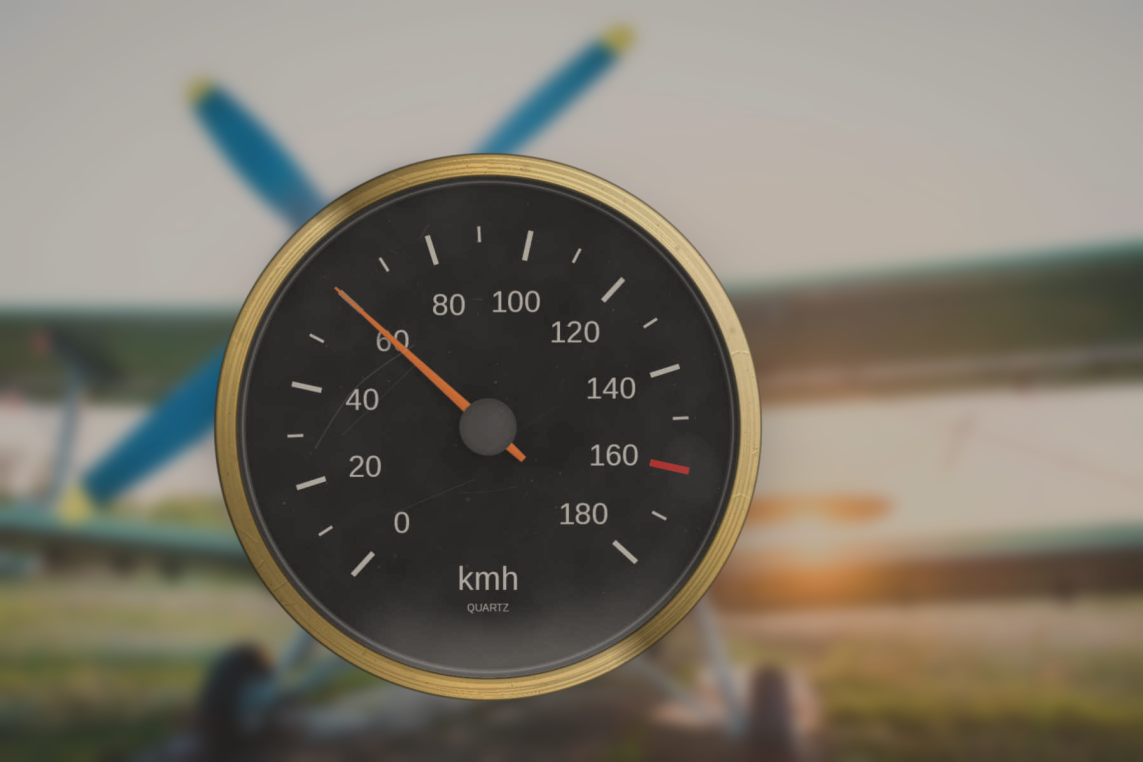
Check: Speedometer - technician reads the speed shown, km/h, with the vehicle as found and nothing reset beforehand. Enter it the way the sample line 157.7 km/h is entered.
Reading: 60 km/h
